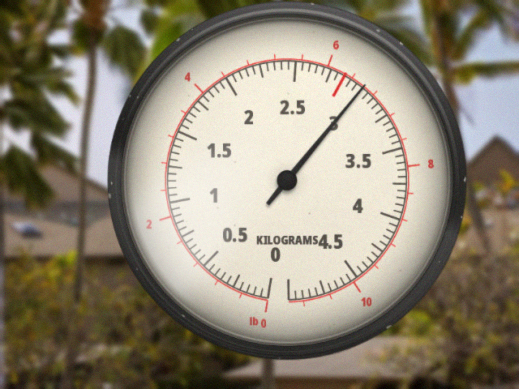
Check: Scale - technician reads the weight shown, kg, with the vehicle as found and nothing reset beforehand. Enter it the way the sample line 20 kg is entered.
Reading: 3 kg
